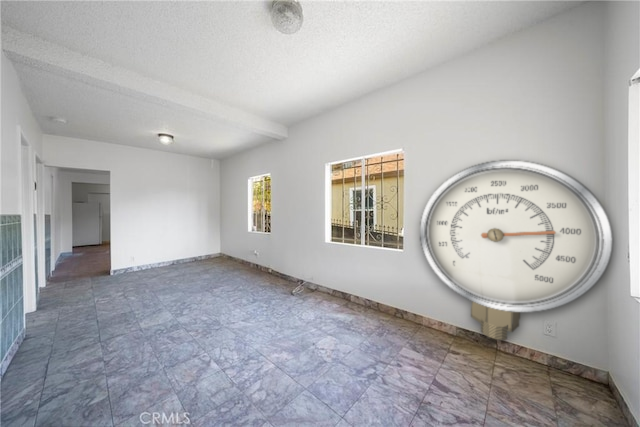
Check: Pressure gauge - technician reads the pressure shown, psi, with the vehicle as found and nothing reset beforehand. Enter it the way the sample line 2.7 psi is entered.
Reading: 4000 psi
